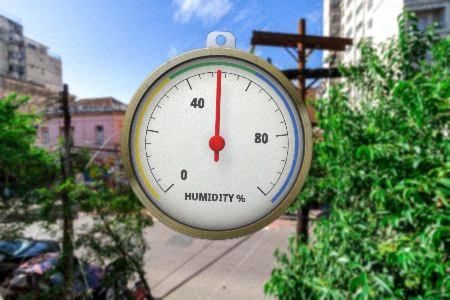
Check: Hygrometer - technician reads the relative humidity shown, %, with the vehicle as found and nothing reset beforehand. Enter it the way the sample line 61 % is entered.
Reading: 50 %
